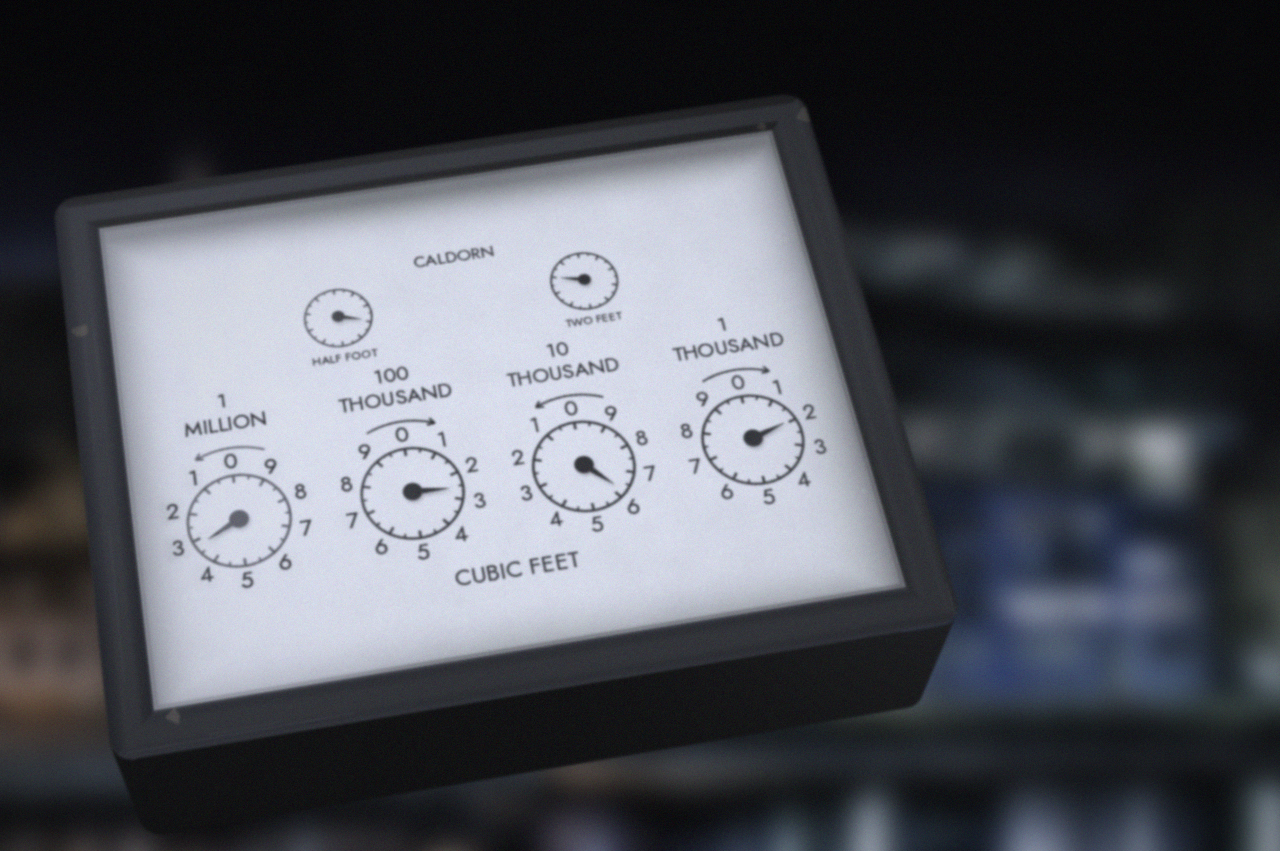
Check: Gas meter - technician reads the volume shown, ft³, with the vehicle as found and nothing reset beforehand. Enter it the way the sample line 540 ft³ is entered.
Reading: 326200 ft³
